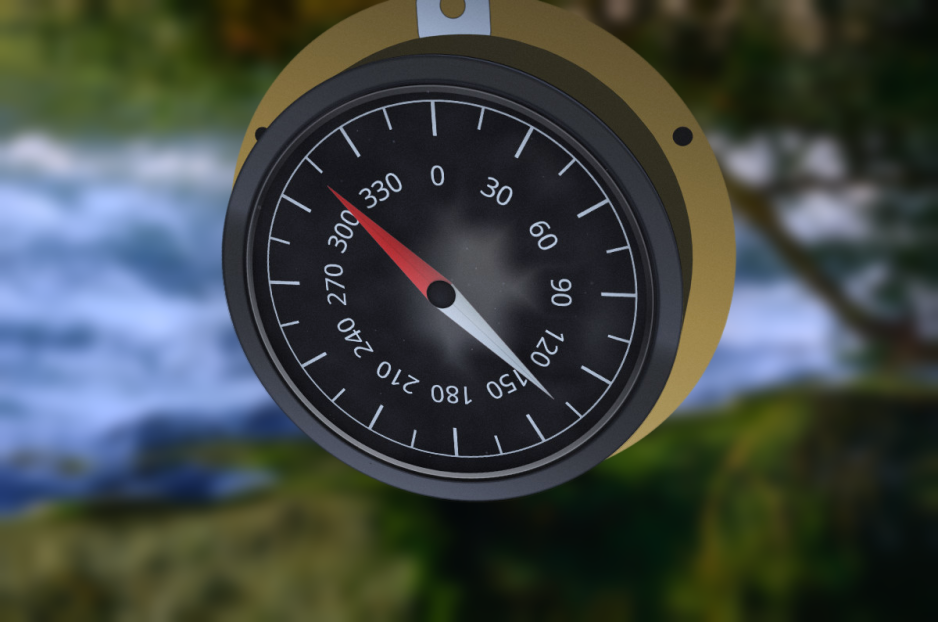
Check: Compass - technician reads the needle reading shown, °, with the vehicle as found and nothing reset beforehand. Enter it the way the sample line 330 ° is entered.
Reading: 315 °
